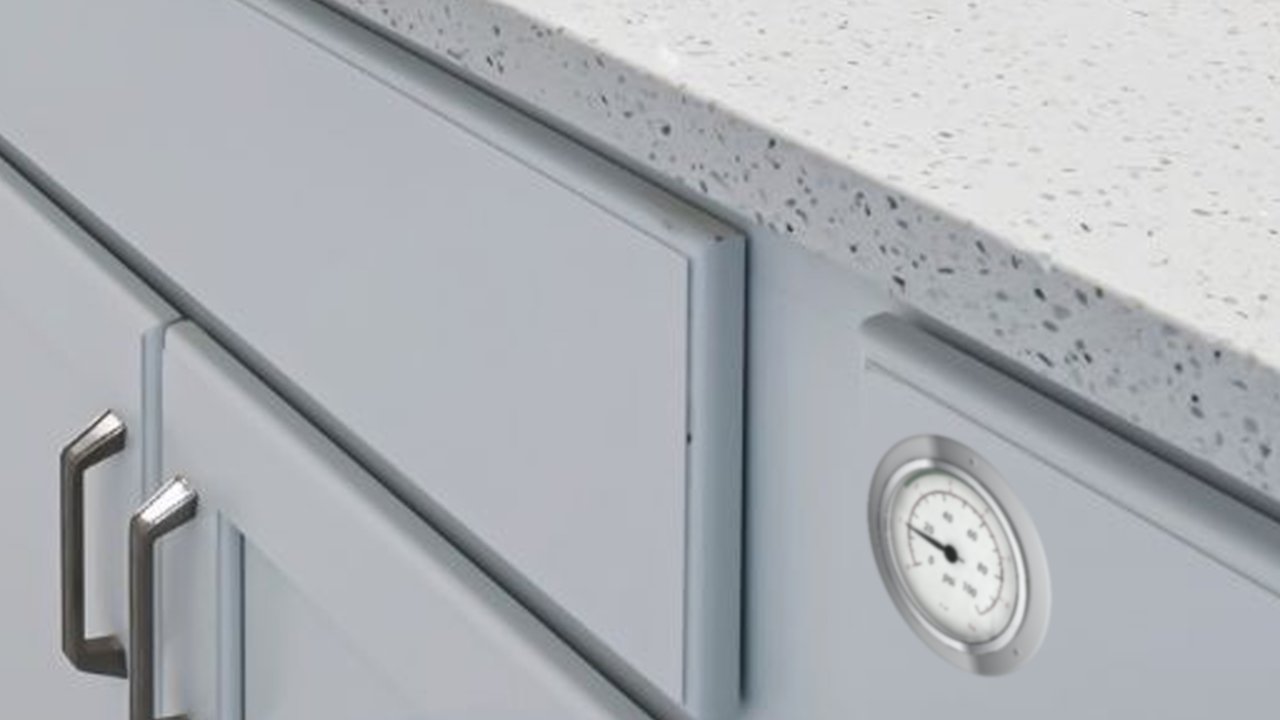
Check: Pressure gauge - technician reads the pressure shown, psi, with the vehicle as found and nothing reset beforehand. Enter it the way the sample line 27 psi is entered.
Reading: 15 psi
